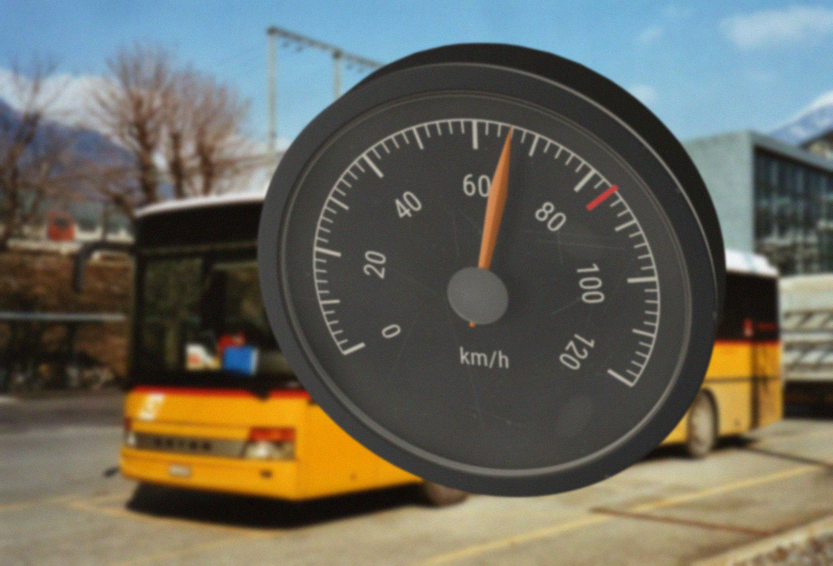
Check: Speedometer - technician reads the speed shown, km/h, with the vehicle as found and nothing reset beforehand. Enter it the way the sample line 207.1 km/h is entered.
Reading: 66 km/h
